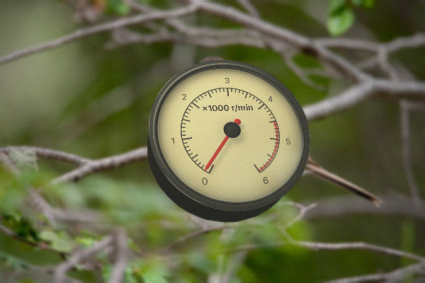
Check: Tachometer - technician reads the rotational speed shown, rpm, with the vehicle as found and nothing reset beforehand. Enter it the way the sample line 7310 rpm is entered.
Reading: 100 rpm
